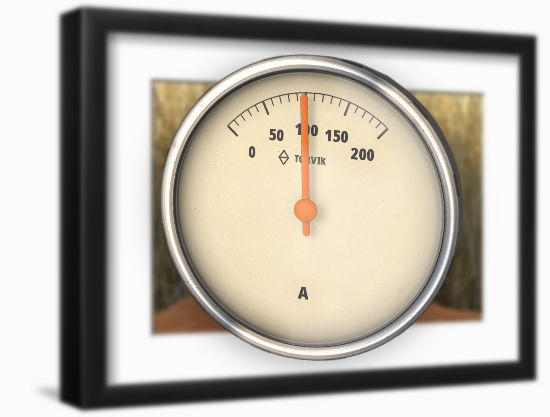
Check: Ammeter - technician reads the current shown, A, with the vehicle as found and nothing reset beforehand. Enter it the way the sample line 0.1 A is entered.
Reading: 100 A
